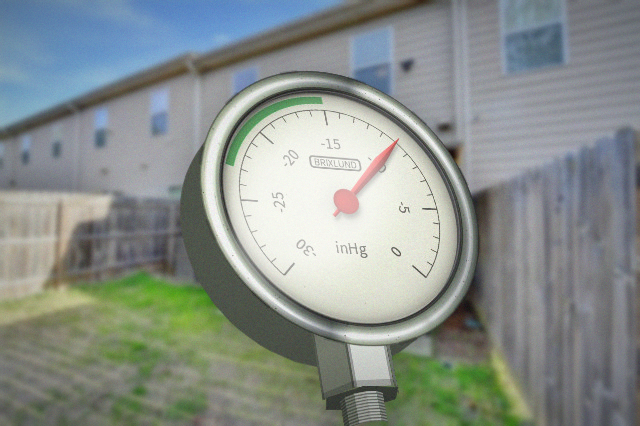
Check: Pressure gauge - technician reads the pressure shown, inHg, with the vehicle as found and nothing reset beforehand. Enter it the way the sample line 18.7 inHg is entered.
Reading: -10 inHg
